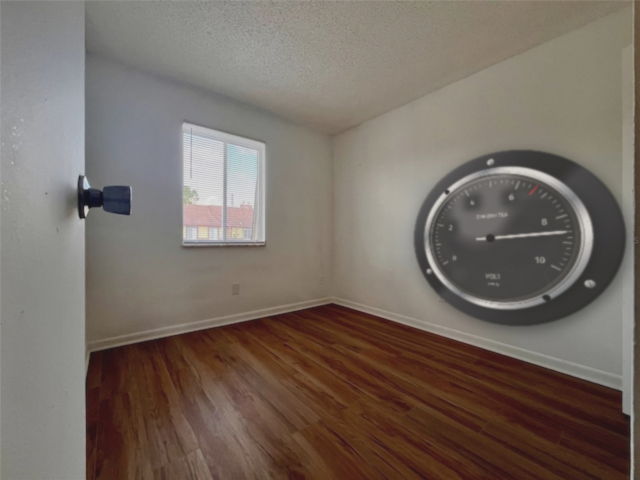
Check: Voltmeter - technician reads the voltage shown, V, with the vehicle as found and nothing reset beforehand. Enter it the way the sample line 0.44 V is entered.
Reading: 8.6 V
